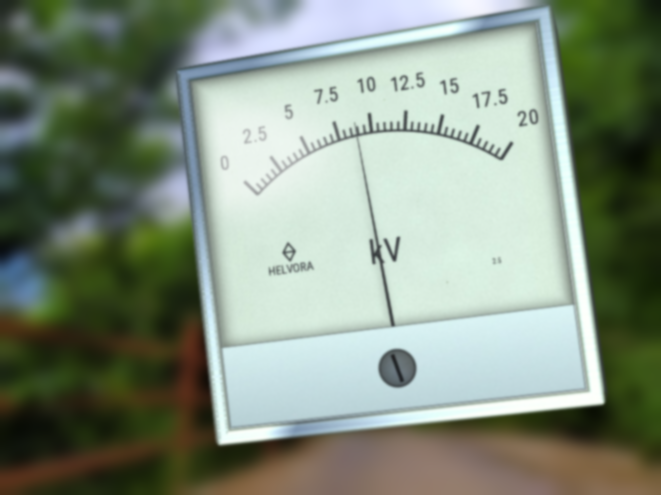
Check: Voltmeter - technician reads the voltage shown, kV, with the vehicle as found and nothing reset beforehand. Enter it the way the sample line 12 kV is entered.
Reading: 9 kV
